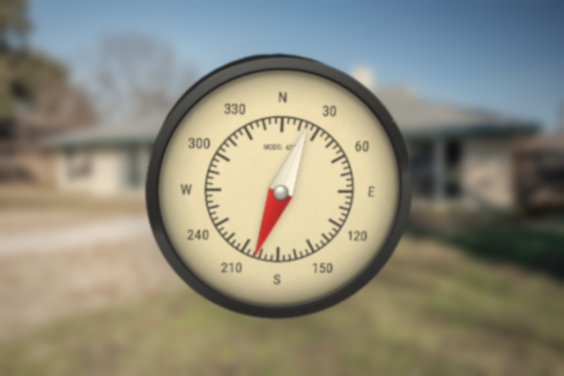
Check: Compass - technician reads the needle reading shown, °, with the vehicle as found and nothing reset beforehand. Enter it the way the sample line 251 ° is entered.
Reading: 200 °
